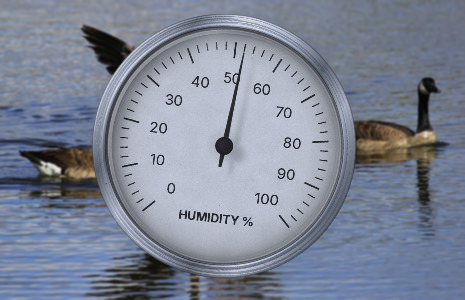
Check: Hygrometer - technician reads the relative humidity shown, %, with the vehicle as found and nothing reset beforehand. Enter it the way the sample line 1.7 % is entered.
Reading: 52 %
